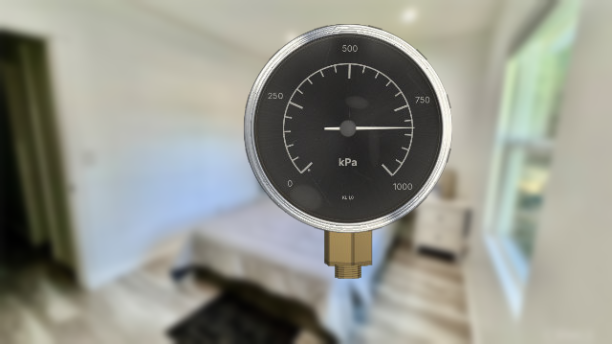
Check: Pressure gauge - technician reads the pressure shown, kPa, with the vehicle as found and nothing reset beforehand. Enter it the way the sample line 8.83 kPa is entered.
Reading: 825 kPa
